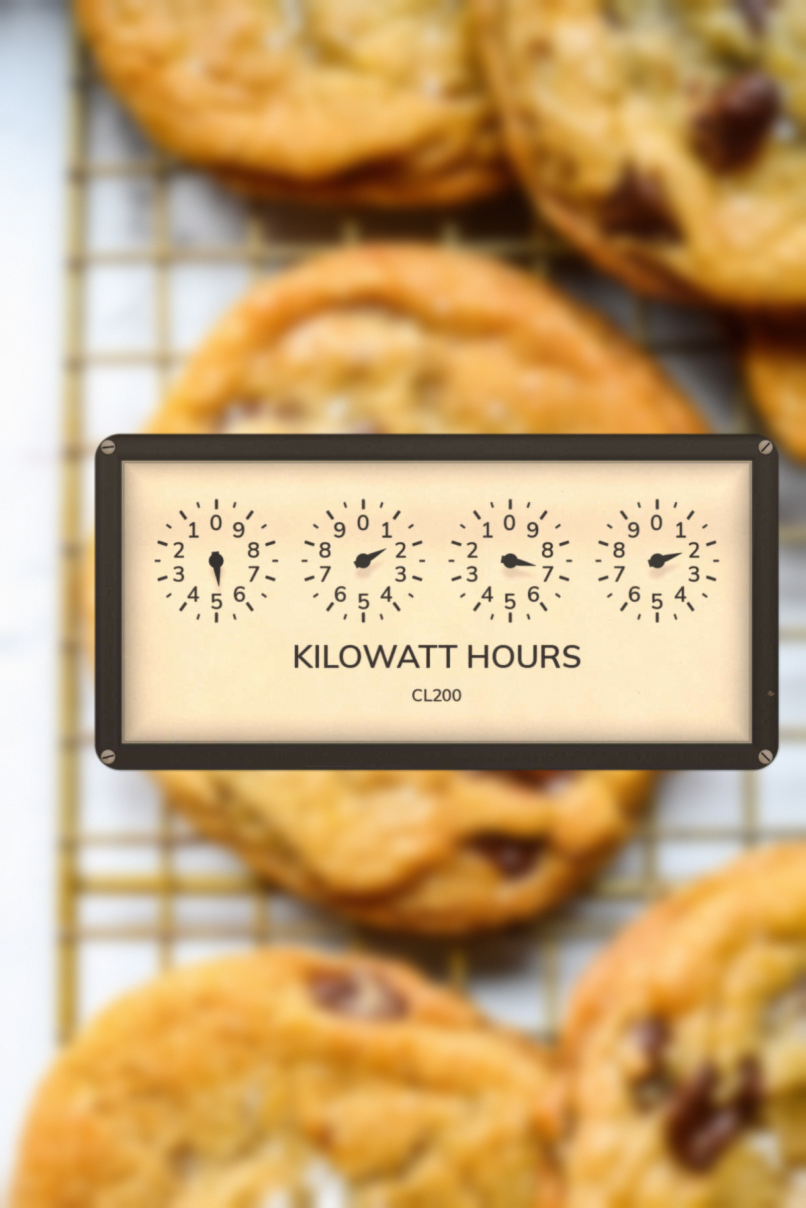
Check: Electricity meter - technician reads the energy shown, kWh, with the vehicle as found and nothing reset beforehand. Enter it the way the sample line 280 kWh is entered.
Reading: 5172 kWh
